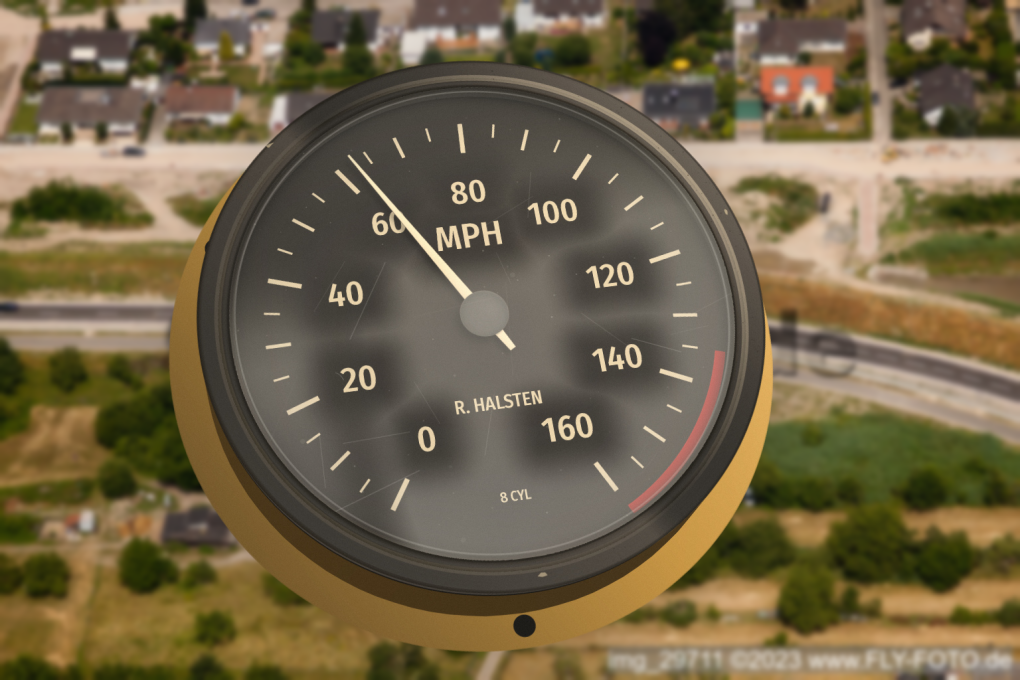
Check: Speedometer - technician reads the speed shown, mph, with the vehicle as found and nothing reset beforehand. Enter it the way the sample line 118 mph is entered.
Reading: 62.5 mph
